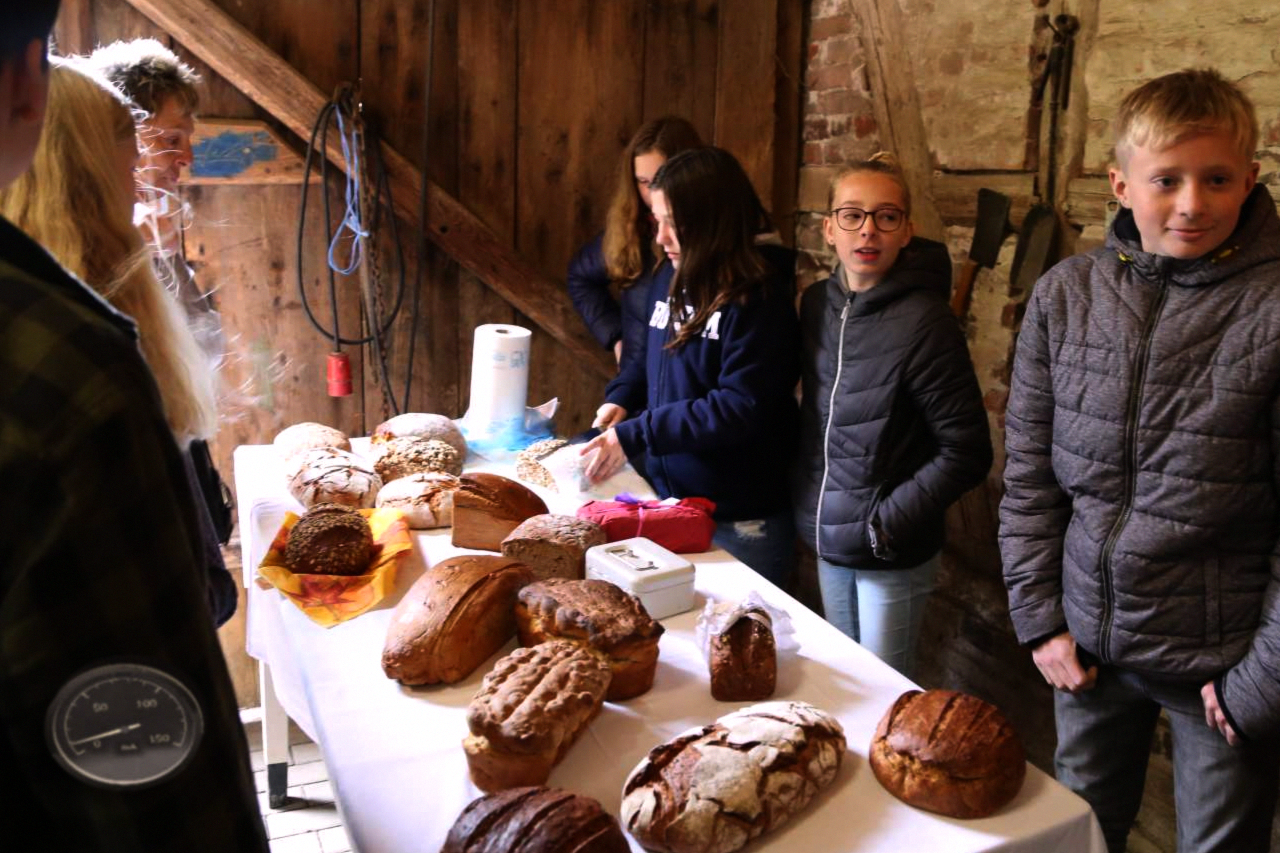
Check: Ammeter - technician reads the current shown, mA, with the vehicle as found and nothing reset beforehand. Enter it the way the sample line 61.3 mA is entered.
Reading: 10 mA
